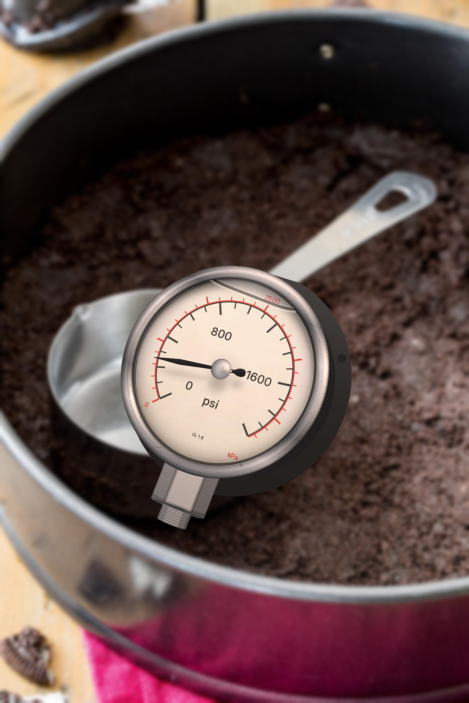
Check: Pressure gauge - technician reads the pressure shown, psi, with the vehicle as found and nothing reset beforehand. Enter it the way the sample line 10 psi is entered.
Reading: 250 psi
